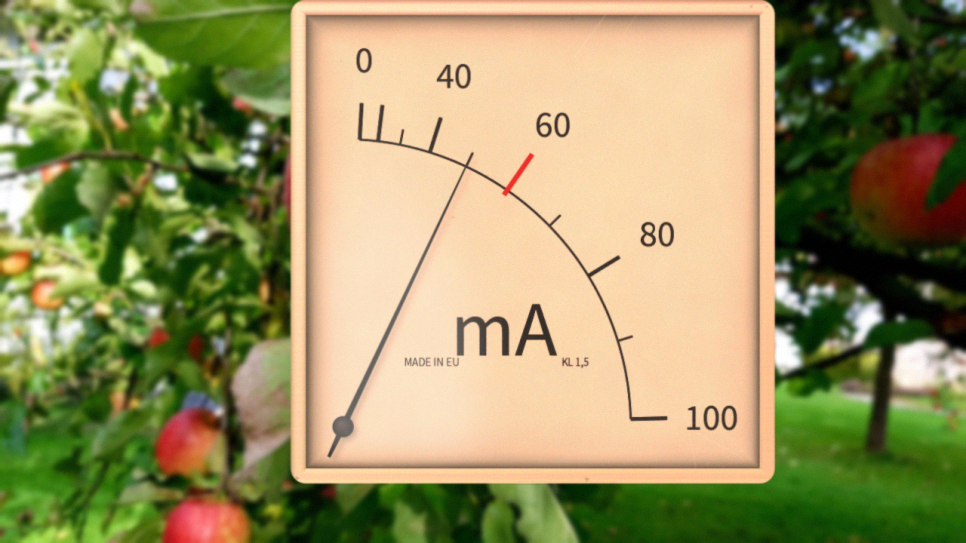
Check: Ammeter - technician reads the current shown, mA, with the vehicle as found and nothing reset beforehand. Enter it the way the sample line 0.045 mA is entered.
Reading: 50 mA
